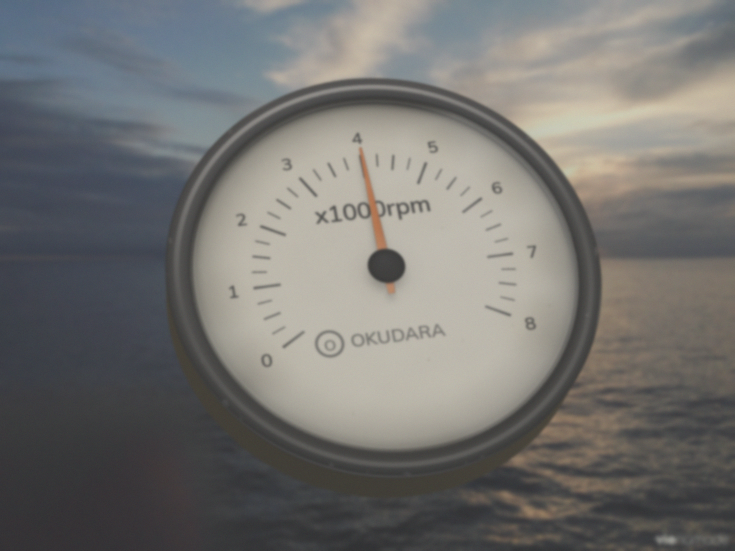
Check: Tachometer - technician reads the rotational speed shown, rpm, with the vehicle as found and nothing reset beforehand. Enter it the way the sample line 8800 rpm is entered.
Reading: 4000 rpm
